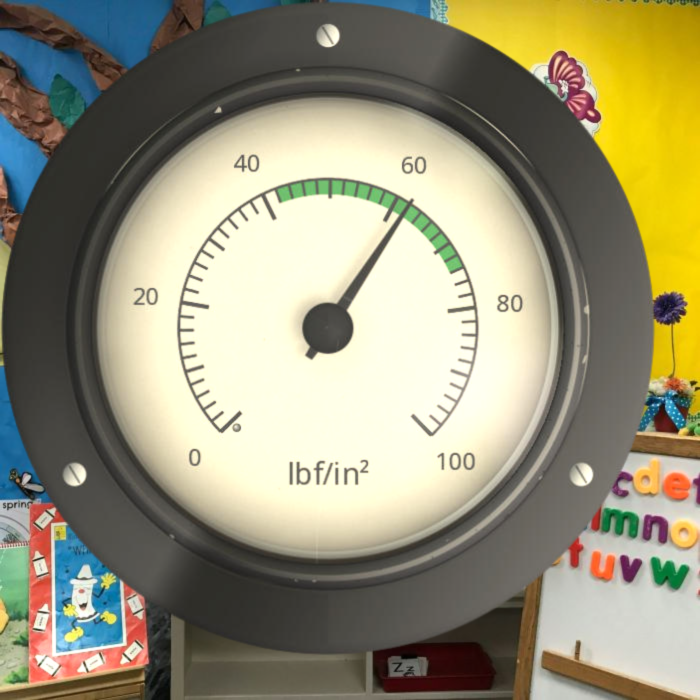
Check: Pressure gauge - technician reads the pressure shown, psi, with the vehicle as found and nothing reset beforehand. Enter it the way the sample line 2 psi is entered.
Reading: 62 psi
